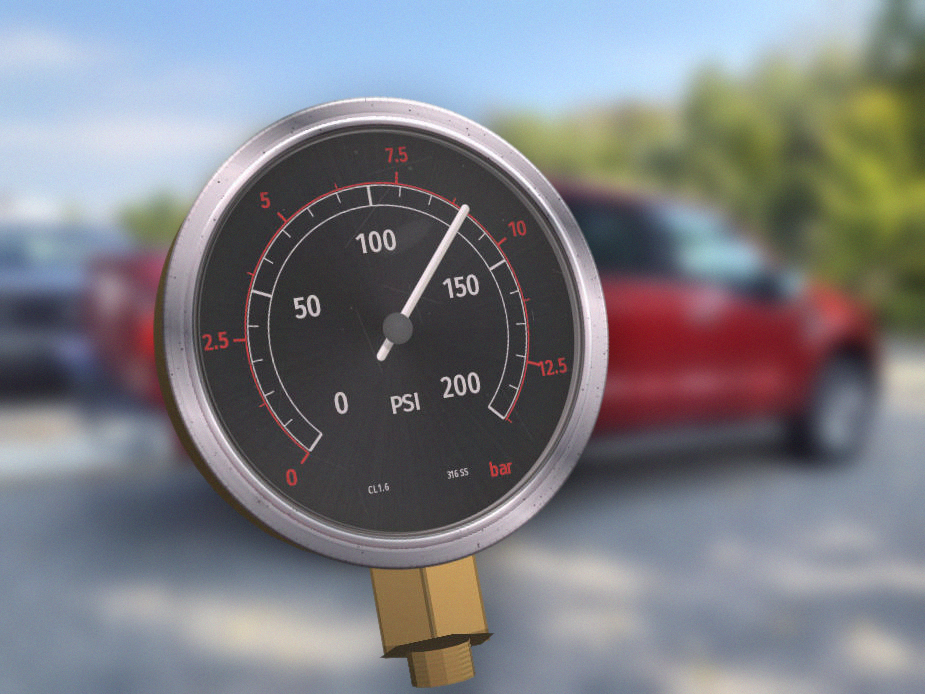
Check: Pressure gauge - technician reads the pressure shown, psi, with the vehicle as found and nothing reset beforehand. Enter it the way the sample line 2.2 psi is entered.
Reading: 130 psi
